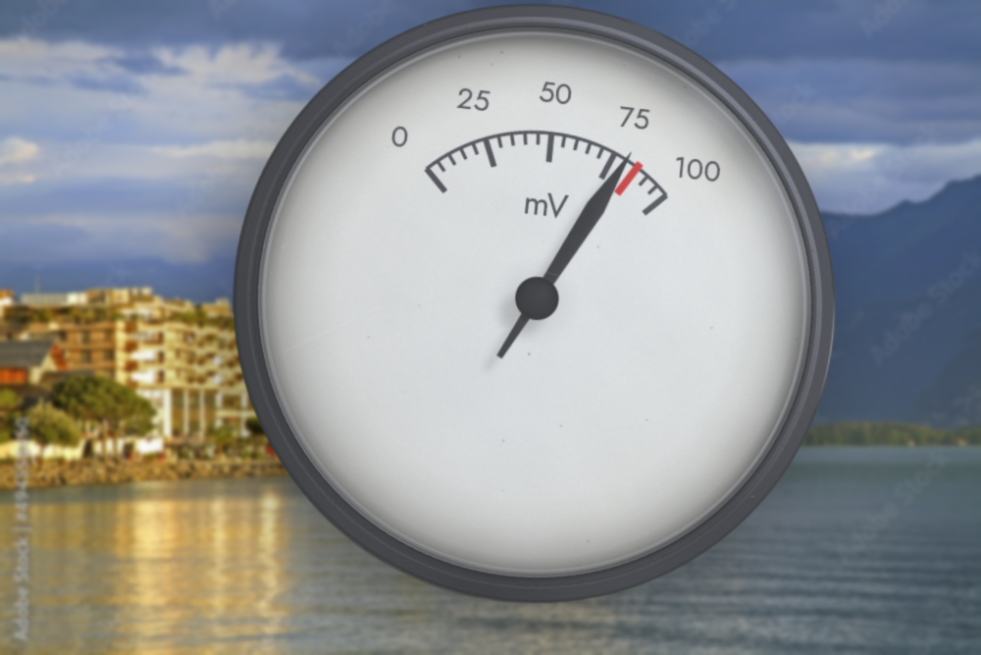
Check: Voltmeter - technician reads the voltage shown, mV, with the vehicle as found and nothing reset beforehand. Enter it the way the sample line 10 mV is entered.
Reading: 80 mV
